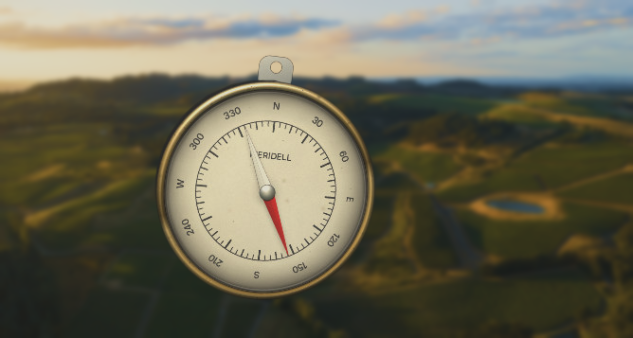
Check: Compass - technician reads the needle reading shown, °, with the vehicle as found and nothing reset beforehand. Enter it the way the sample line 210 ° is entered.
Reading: 155 °
